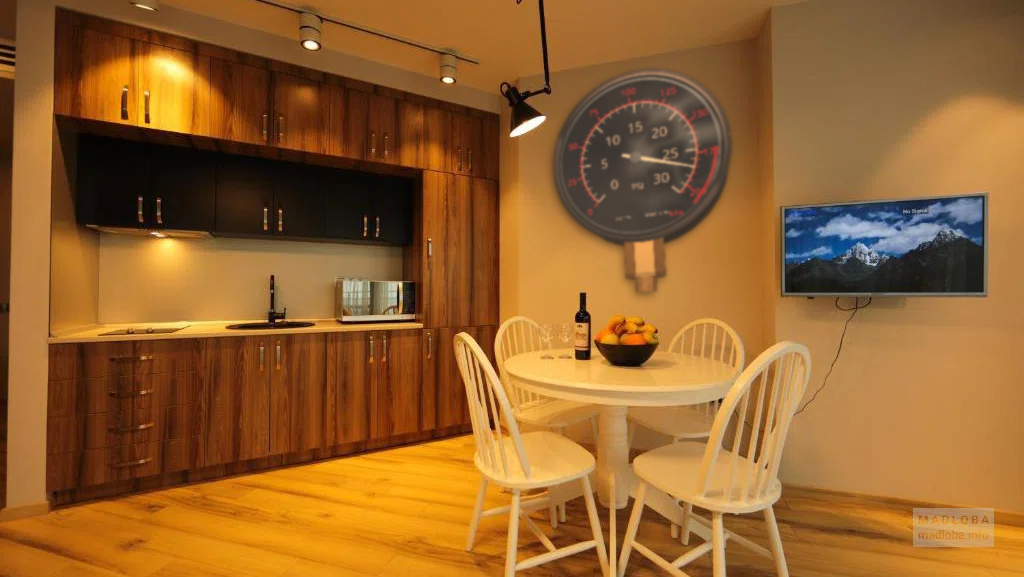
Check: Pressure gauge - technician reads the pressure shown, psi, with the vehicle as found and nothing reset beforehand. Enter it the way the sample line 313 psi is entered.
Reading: 27 psi
